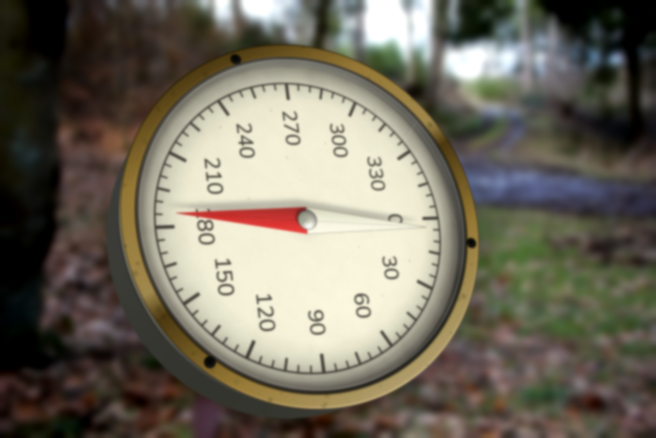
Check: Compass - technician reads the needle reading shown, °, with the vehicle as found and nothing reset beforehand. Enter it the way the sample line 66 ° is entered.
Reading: 185 °
